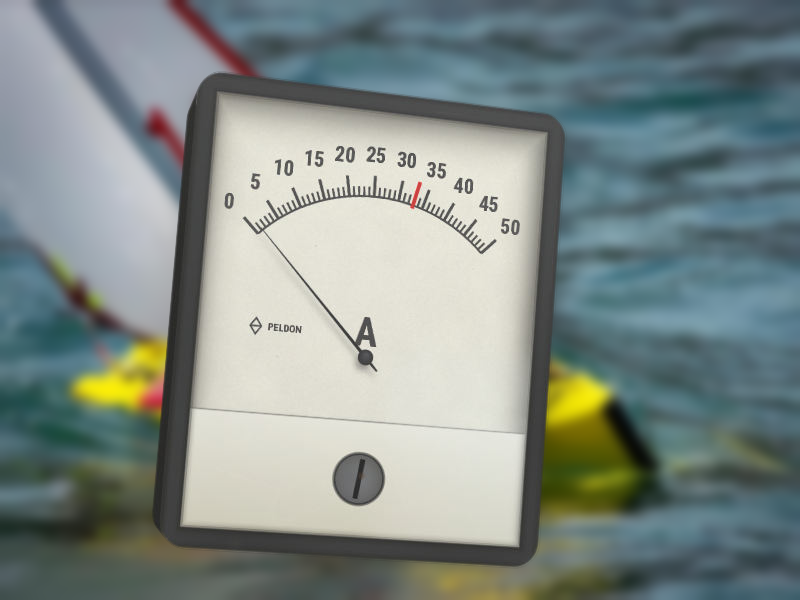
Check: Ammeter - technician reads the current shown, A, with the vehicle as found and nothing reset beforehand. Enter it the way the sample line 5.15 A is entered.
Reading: 1 A
